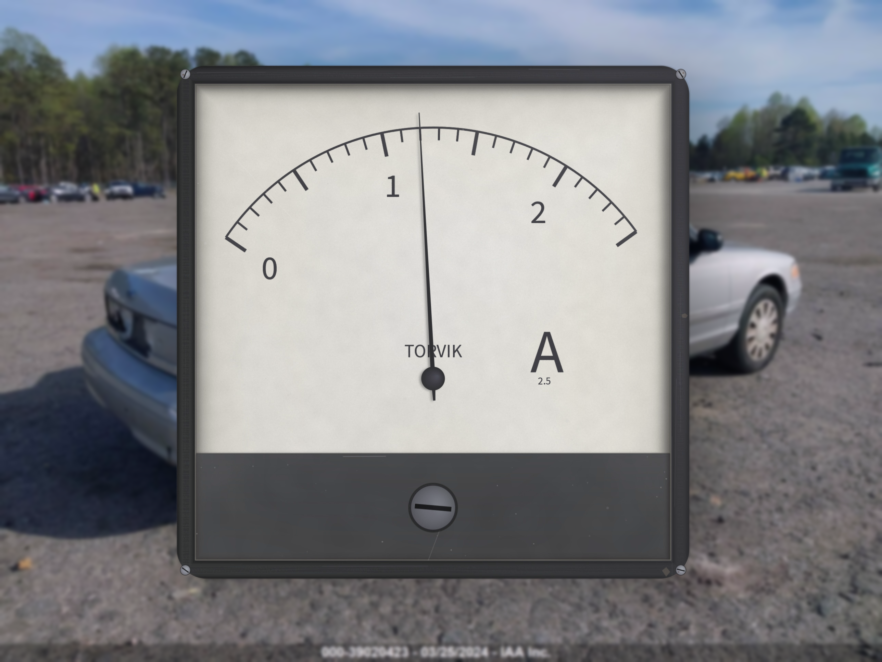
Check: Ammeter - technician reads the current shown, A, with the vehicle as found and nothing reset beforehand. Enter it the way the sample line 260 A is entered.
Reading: 1.2 A
